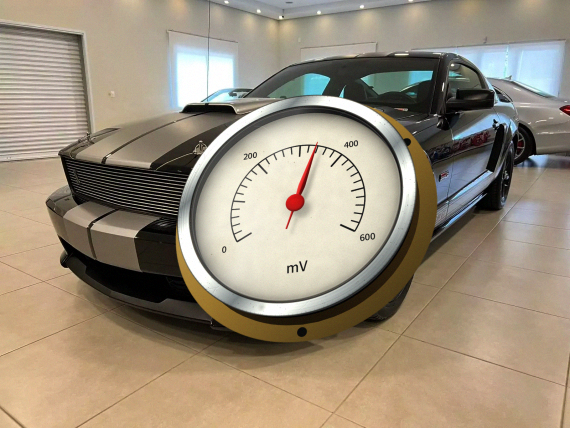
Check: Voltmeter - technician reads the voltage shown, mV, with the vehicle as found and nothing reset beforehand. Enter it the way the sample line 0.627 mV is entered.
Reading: 340 mV
